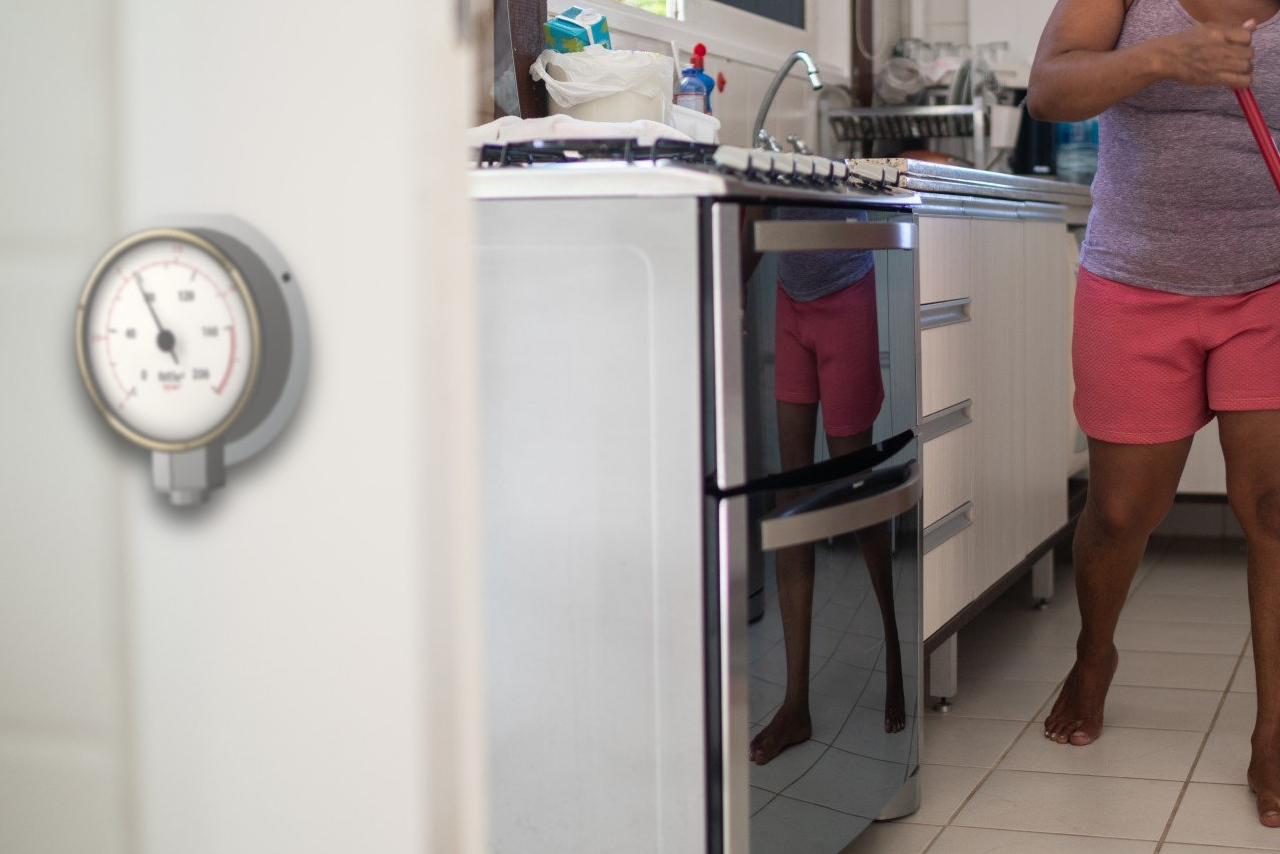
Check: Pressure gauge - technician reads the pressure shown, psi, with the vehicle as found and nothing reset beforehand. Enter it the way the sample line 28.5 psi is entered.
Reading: 80 psi
